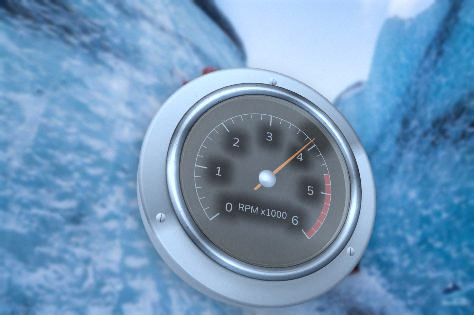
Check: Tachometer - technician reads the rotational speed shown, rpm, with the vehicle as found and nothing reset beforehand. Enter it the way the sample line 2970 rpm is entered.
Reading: 3900 rpm
